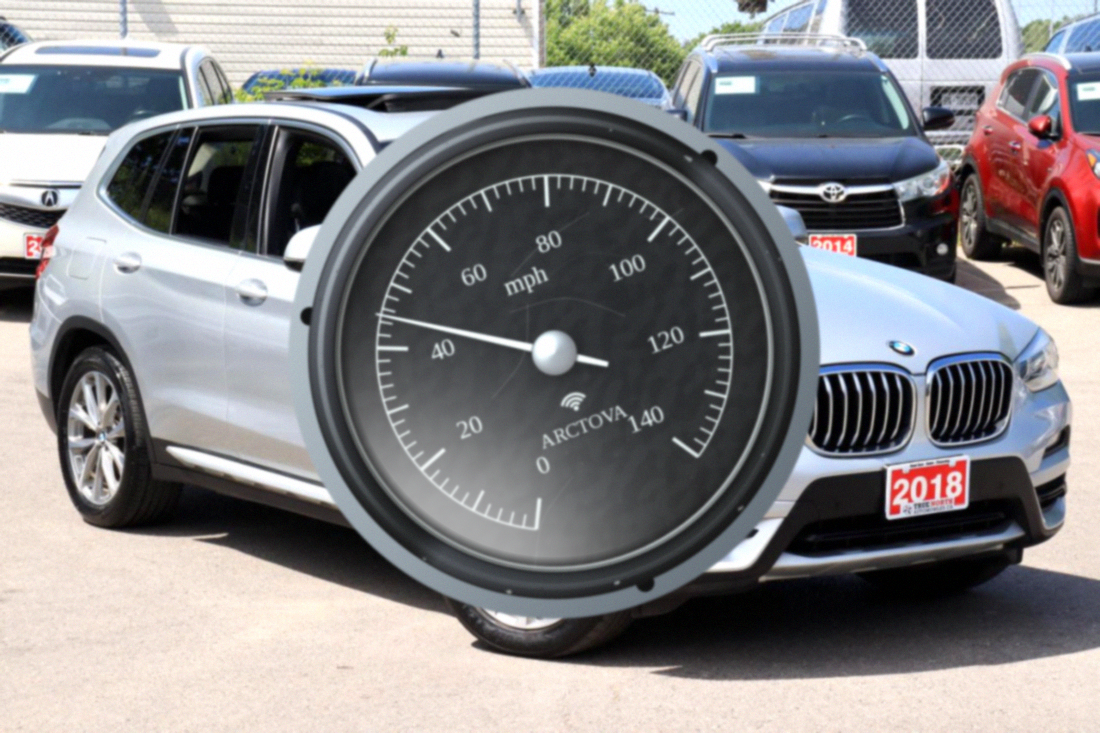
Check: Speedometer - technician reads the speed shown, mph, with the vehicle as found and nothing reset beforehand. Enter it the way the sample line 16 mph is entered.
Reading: 45 mph
